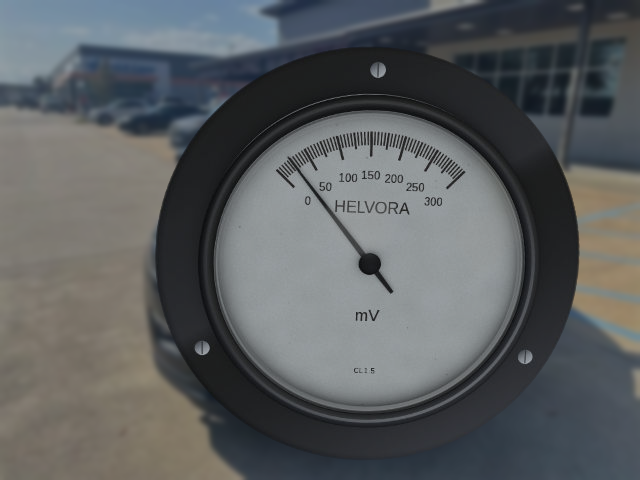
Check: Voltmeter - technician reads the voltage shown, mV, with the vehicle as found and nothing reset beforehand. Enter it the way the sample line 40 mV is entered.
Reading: 25 mV
